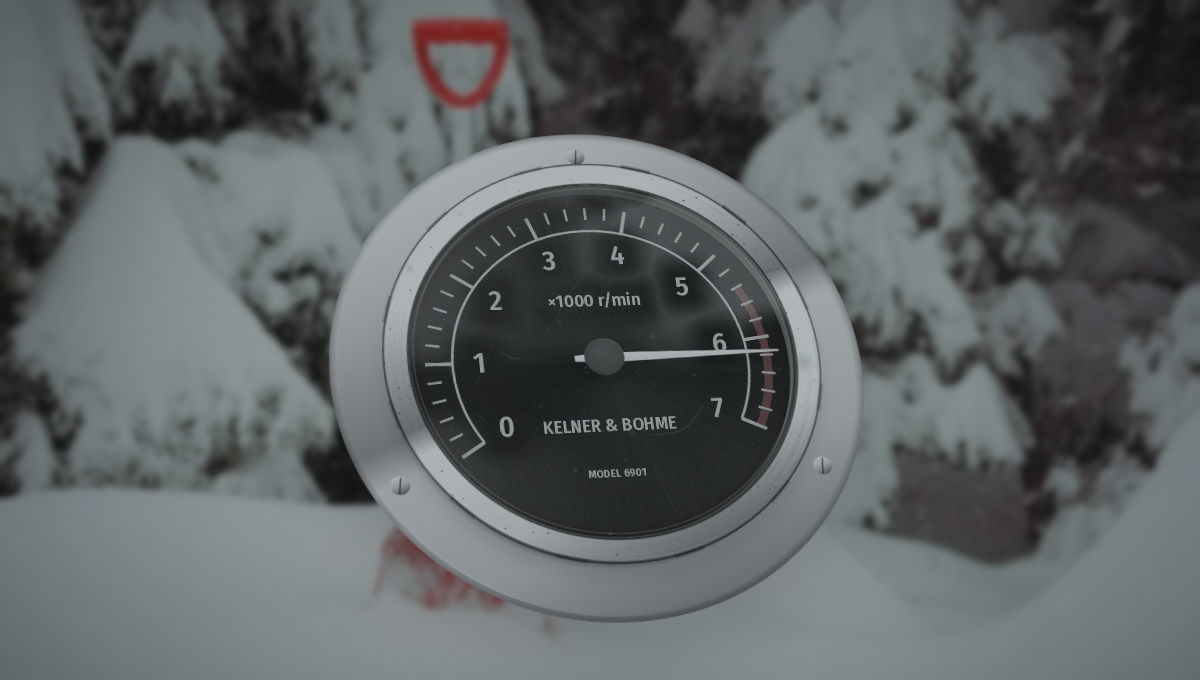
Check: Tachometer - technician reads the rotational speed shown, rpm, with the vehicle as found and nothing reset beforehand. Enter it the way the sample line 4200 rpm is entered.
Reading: 6200 rpm
